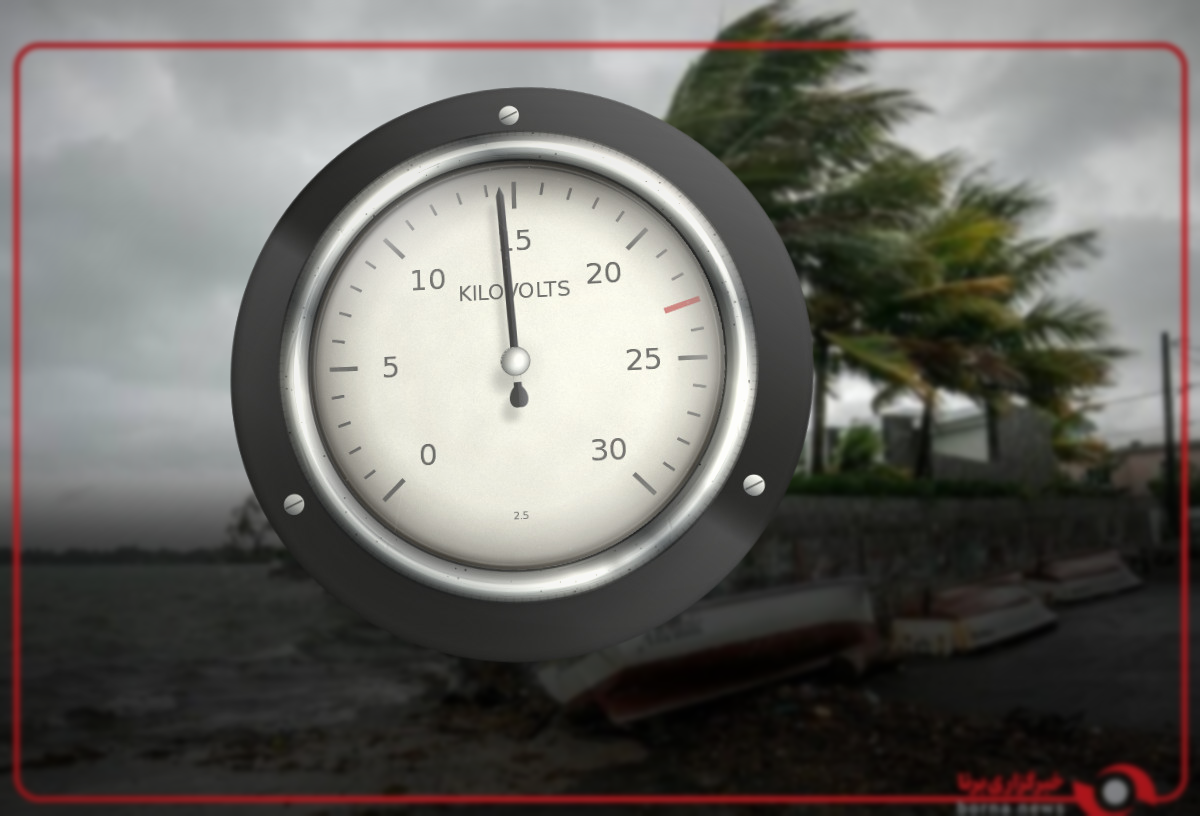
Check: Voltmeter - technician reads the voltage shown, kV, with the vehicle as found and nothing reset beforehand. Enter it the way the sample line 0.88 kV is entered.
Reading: 14.5 kV
